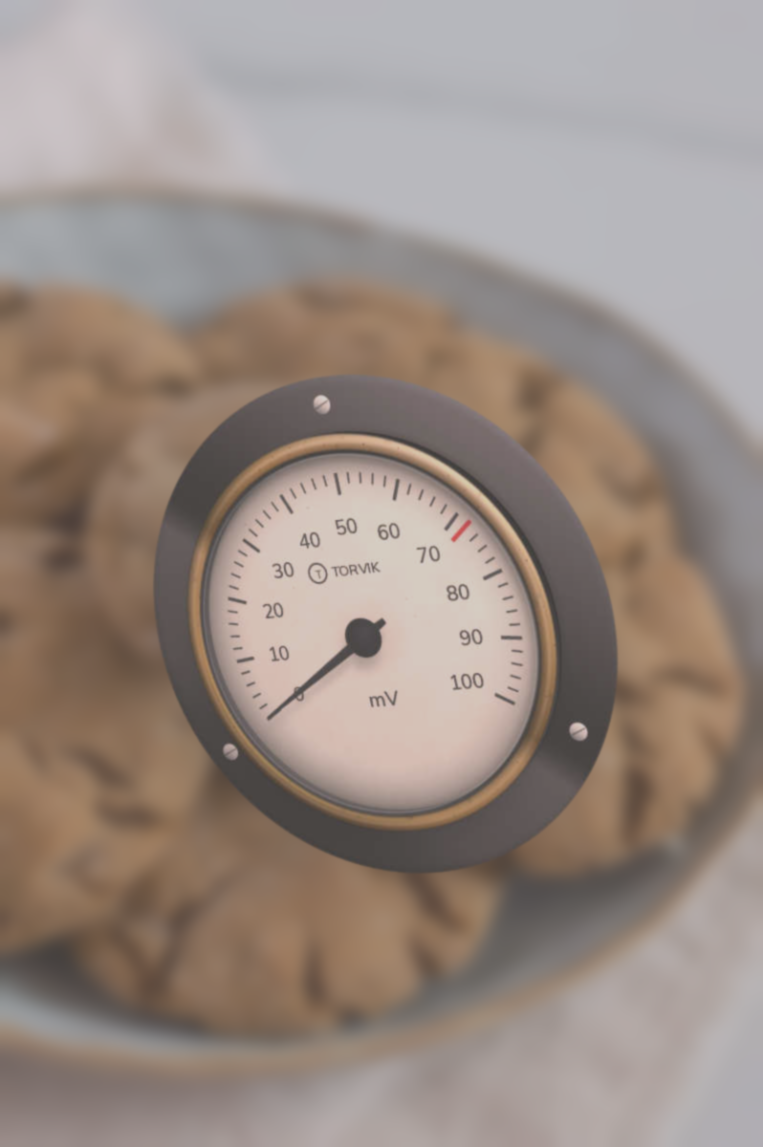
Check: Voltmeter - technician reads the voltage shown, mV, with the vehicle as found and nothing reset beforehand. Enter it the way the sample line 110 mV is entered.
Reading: 0 mV
